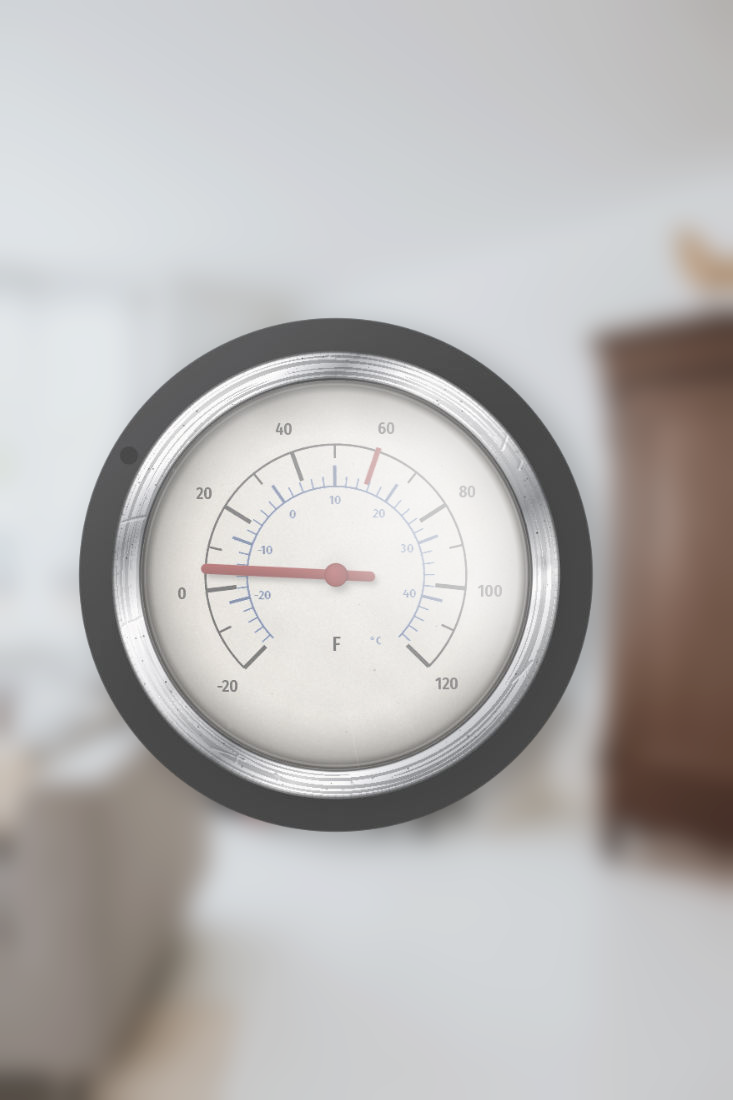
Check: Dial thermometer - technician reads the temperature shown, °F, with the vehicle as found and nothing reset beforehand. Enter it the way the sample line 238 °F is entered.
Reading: 5 °F
